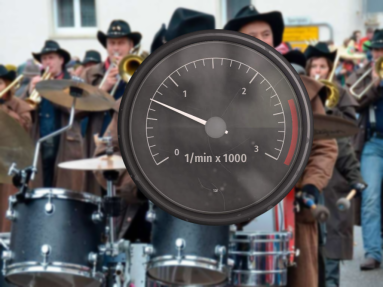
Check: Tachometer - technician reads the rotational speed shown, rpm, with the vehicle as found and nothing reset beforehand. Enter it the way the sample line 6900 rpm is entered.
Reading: 700 rpm
